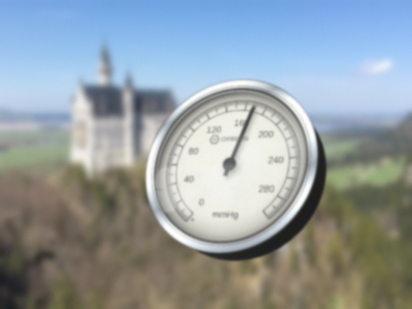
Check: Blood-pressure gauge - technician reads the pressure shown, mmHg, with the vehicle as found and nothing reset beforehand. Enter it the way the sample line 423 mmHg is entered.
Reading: 170 mmHg
